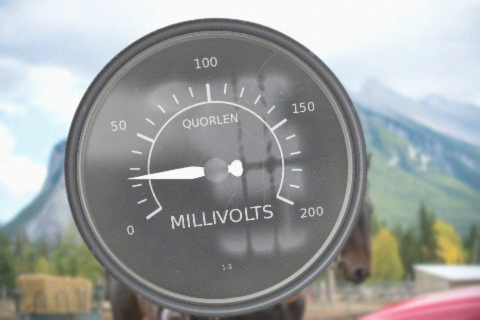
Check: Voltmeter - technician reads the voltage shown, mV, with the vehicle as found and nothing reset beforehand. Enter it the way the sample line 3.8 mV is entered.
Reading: 25 mV
